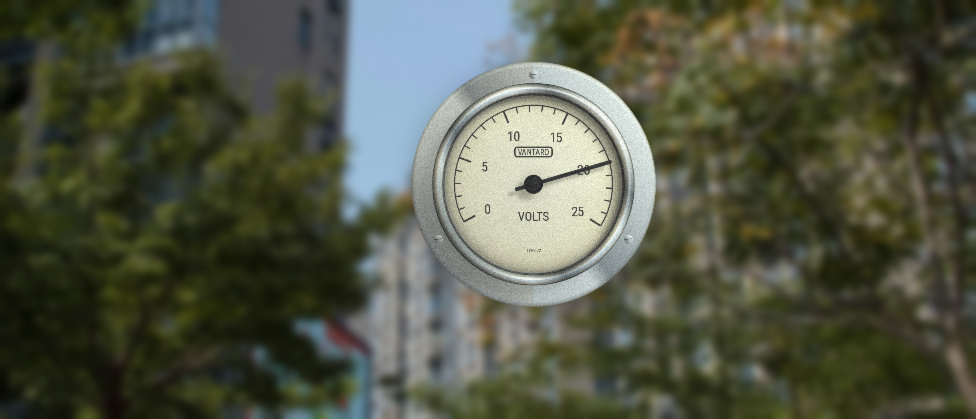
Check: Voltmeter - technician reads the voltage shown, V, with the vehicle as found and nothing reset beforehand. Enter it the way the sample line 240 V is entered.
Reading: 20 V
